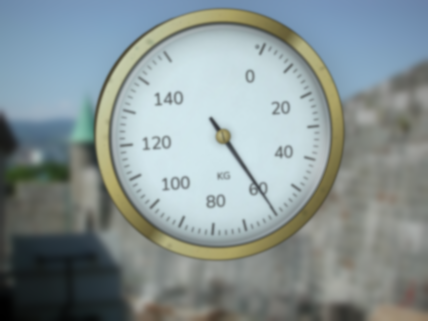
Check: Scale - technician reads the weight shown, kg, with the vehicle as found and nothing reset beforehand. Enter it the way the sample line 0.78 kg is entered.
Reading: 60 kg
